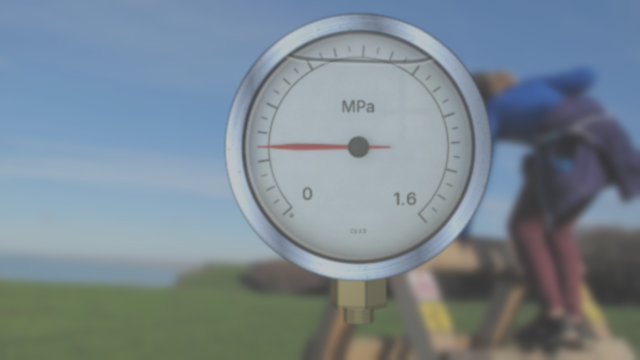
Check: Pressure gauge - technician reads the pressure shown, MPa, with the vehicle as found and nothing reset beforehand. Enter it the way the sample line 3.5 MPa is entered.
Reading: 0.25 MPa
